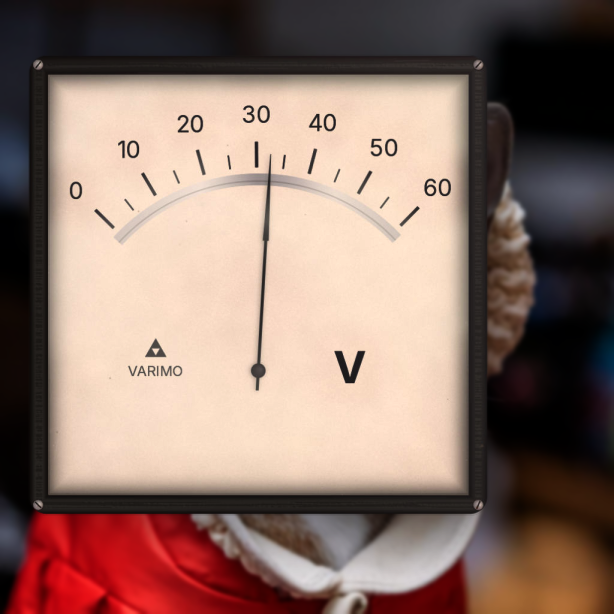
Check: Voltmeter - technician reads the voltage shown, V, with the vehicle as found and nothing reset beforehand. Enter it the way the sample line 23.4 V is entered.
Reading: 32.5 V
